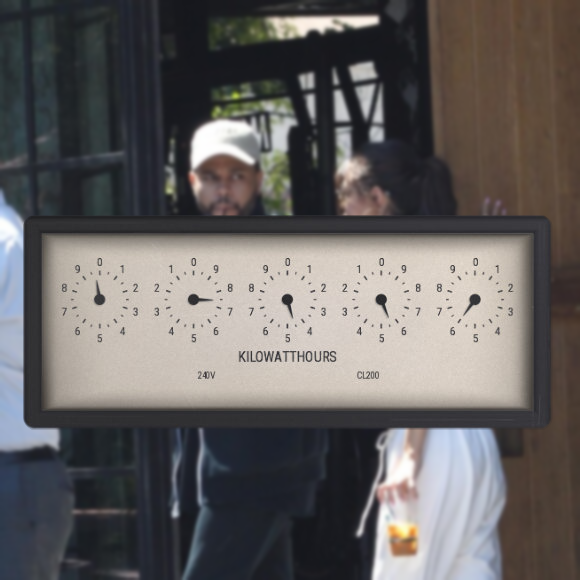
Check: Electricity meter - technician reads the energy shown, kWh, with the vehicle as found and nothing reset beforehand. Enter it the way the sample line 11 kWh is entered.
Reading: 97456 kWh
